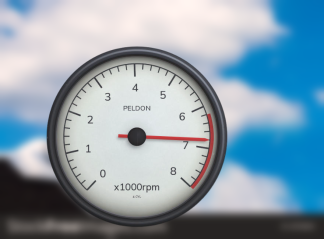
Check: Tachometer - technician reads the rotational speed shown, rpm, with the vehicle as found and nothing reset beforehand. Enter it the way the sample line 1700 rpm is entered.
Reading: 6800 rpm
